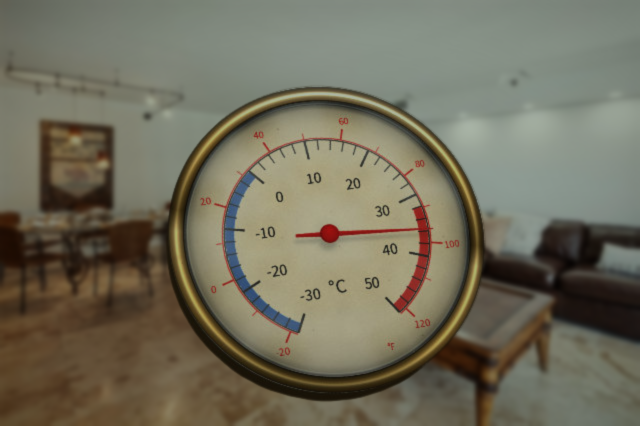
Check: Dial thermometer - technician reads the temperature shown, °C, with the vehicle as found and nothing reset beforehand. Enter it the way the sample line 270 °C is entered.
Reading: 36 °C
